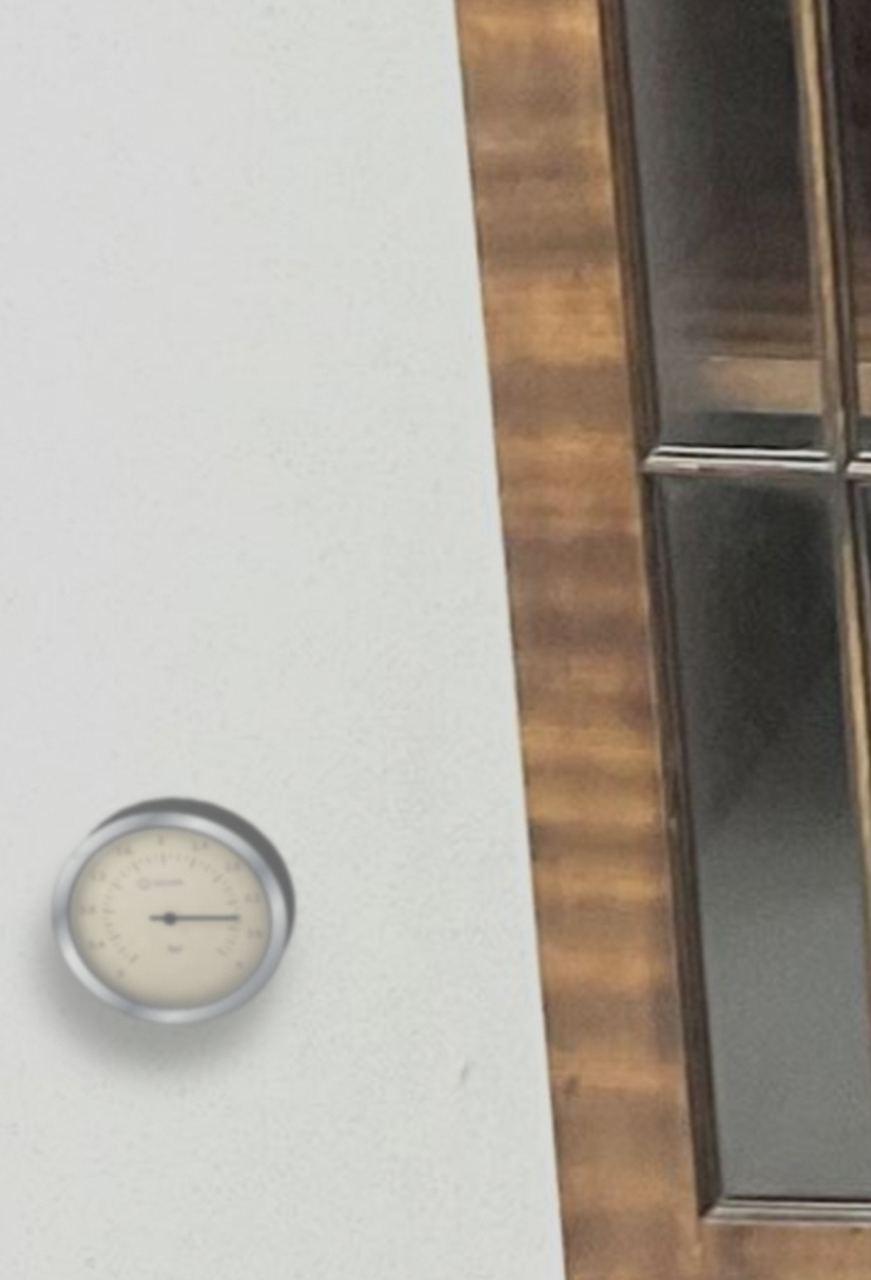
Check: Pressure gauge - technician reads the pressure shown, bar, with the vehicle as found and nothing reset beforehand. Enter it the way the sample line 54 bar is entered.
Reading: 3.4 bar
